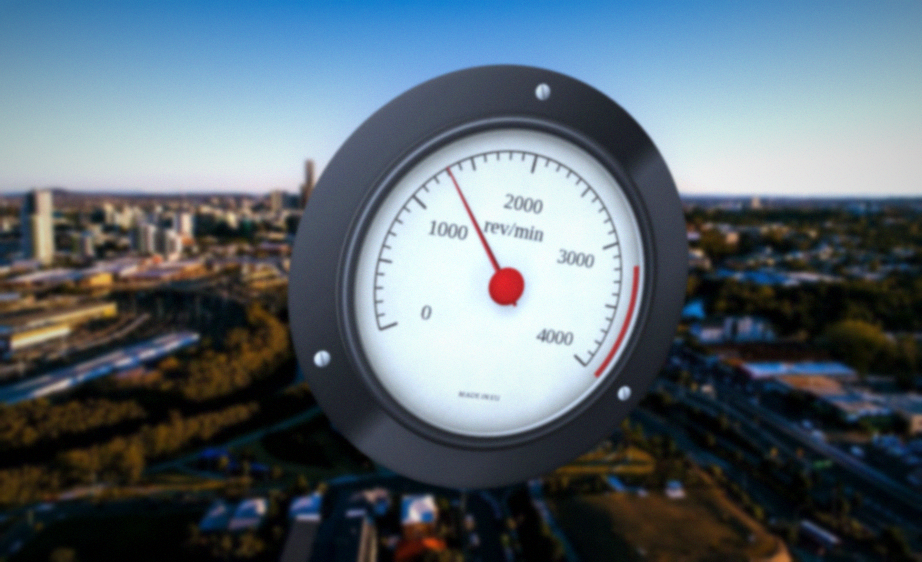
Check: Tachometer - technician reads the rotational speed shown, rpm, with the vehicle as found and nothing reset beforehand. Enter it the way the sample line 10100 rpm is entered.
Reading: 1300 rpm
